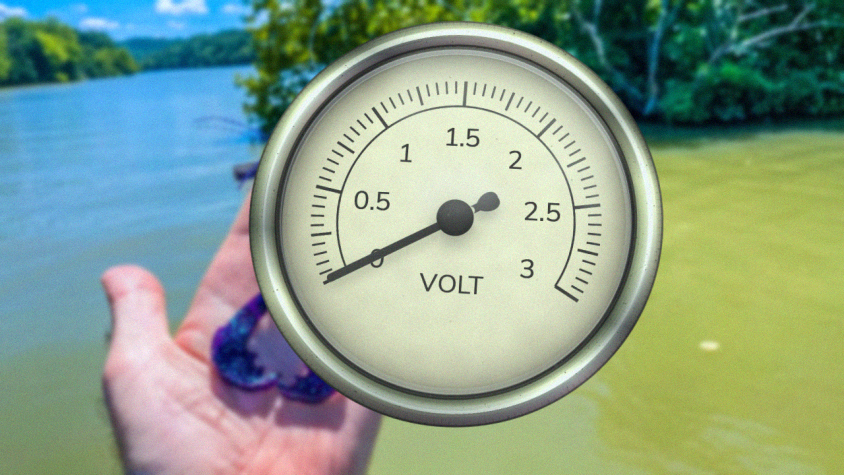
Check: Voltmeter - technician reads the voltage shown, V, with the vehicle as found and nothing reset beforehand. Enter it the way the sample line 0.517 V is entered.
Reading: 0 V
